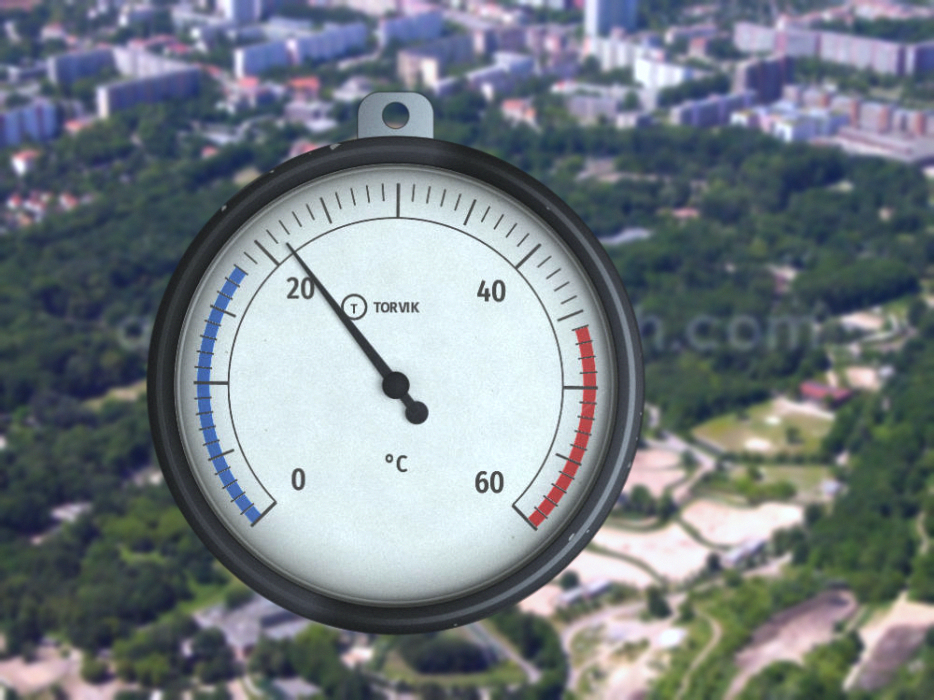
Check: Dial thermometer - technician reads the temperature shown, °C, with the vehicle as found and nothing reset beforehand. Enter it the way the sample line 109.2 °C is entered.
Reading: 21.5 °C
